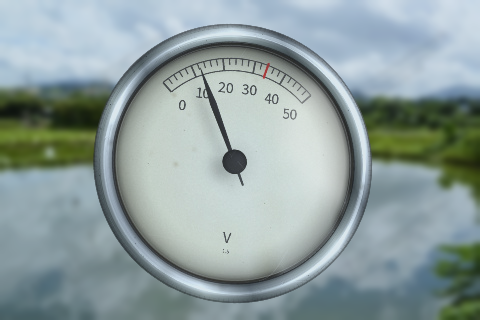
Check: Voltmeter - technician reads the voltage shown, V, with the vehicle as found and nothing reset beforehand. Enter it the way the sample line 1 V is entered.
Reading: 12 V
